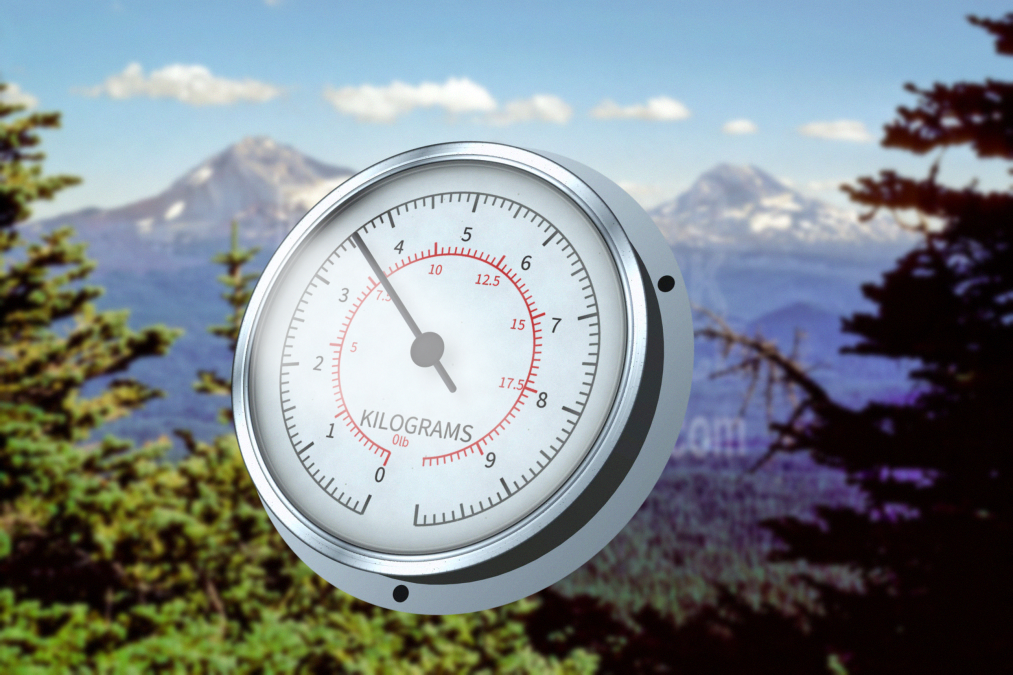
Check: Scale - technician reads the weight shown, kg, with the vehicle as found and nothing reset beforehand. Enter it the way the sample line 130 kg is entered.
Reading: 3.6 kg
